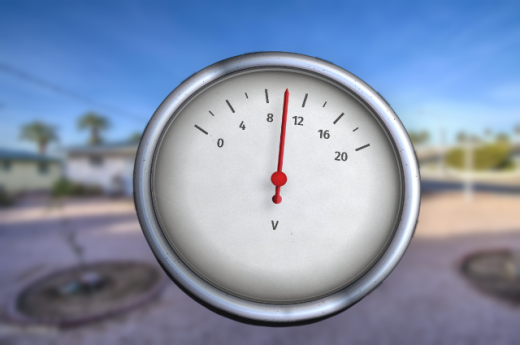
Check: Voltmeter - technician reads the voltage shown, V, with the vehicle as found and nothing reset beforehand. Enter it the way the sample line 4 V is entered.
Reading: 10 V
